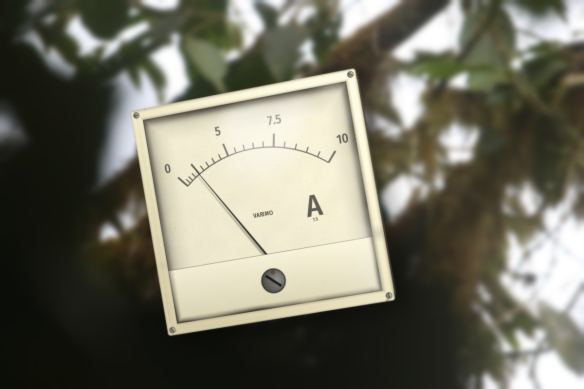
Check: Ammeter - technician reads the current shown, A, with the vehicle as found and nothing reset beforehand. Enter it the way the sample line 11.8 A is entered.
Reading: 2.5 A
